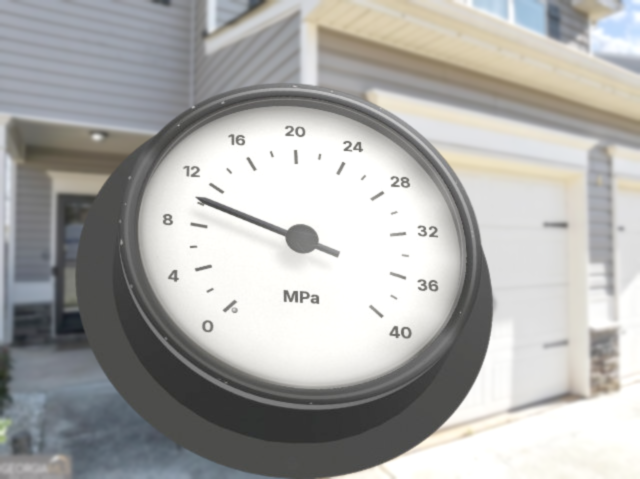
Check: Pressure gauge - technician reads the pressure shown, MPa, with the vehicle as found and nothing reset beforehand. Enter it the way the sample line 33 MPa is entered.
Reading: 10 MPa
